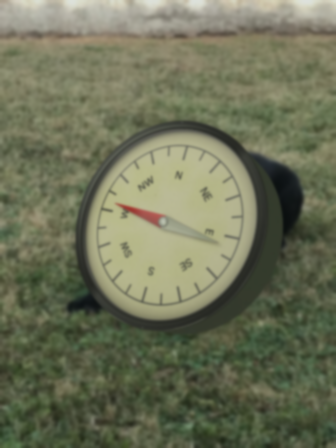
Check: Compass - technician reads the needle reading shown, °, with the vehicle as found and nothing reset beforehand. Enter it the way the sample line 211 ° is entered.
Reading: 277.5 °
